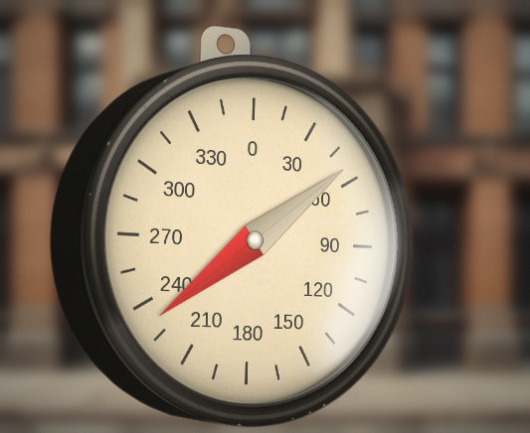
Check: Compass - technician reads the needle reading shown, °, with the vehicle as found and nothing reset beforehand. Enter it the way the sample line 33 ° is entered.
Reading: 232.5 °
